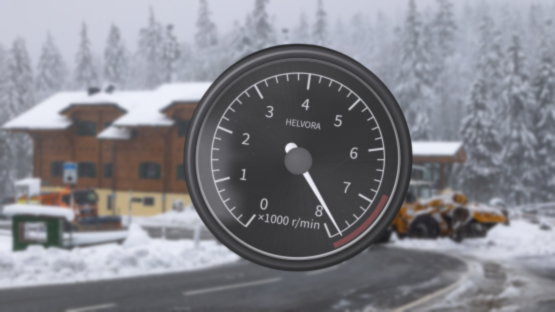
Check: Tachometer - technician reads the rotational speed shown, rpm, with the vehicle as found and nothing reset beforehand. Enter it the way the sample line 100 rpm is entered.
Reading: 7800 rpm
